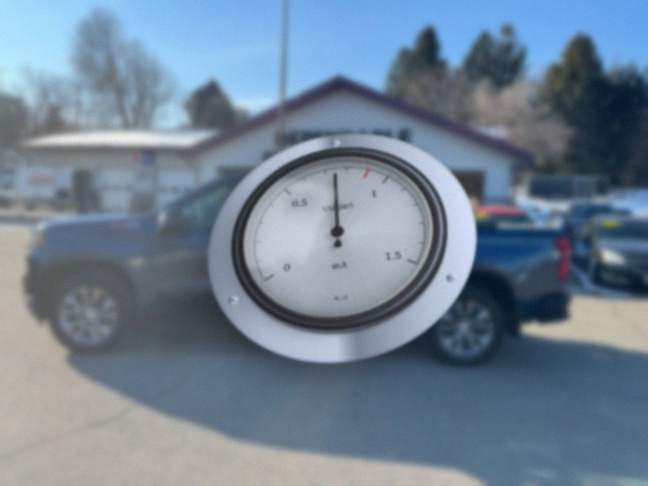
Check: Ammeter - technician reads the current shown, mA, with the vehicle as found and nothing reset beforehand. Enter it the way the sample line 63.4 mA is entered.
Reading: 0.75 mA
